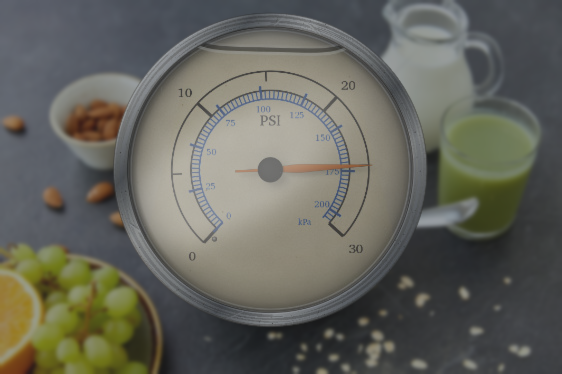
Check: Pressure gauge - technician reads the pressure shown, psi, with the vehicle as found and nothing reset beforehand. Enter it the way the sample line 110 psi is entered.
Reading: 25 psi
